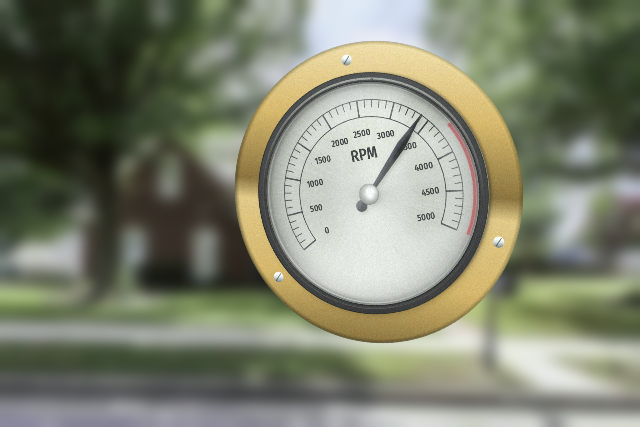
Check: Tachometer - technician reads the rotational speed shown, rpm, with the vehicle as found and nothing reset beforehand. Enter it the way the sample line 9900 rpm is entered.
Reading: 3400 rpm
